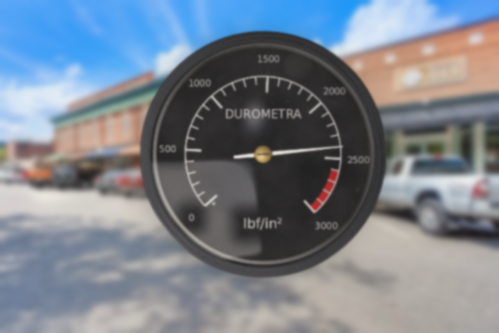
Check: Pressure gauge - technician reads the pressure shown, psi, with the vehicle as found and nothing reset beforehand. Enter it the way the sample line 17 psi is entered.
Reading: 2400 psi
